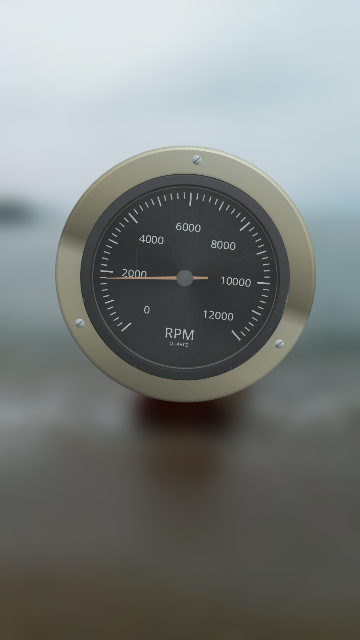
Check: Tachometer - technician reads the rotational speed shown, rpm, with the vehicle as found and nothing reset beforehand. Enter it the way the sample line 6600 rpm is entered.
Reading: 1800 rpm
